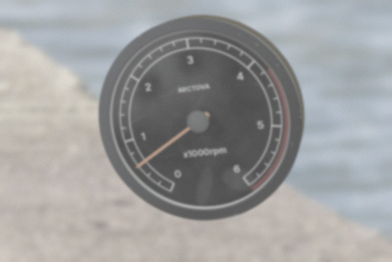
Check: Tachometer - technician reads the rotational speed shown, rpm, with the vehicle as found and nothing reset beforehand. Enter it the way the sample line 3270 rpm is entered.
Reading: 600 rpm
